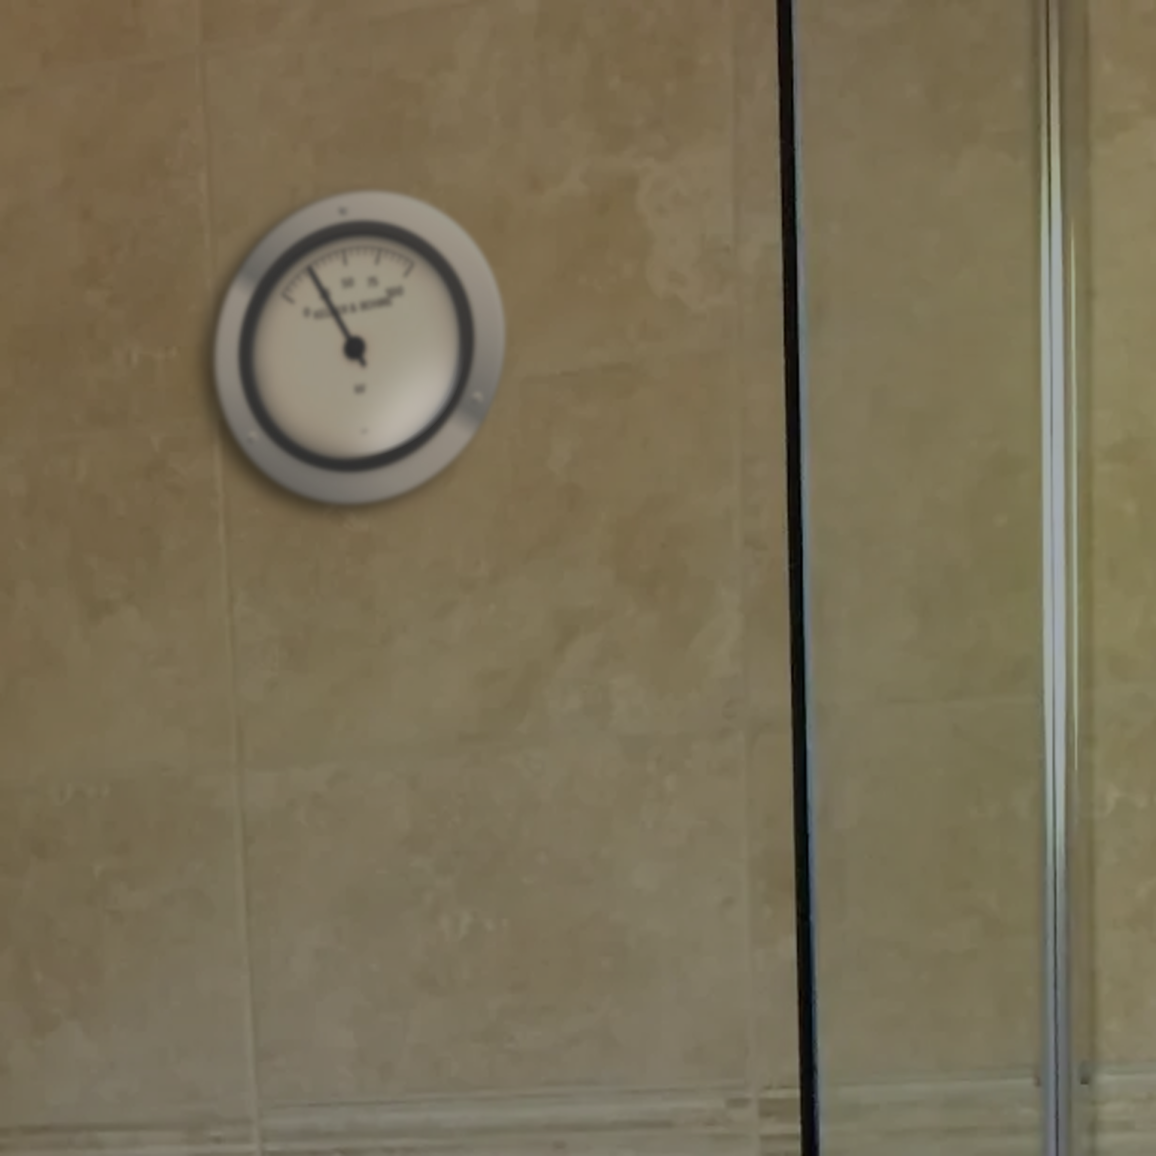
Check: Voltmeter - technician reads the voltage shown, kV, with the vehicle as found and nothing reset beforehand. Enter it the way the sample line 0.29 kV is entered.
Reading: 25 kV
